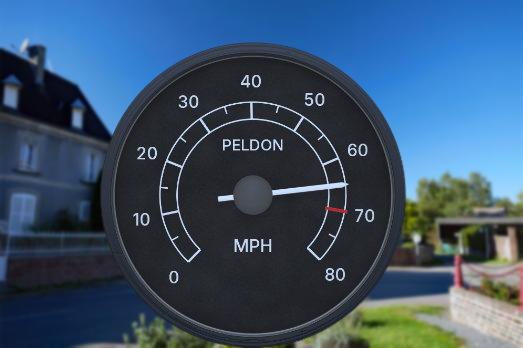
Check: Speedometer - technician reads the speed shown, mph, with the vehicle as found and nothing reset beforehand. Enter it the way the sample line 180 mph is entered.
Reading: 65 mph
